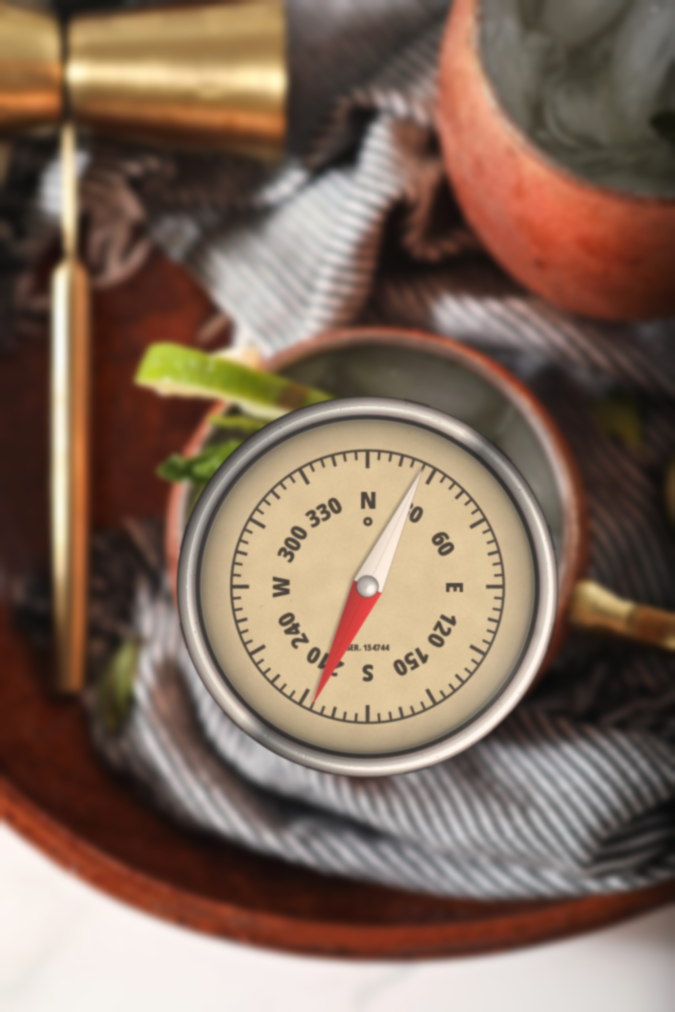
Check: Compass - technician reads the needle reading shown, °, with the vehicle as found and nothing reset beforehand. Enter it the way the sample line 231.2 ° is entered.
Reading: 205 °
